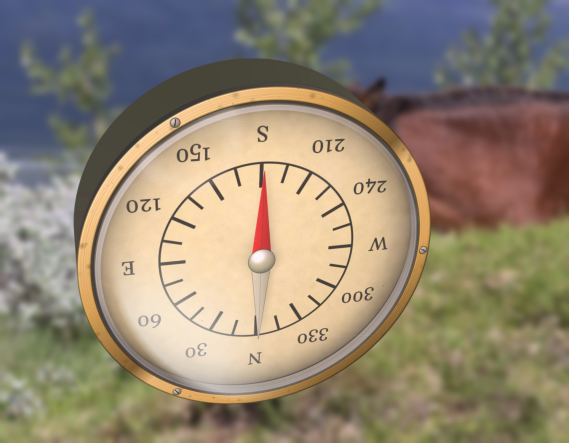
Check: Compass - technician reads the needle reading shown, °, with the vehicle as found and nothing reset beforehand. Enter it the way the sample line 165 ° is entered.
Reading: 180 °
